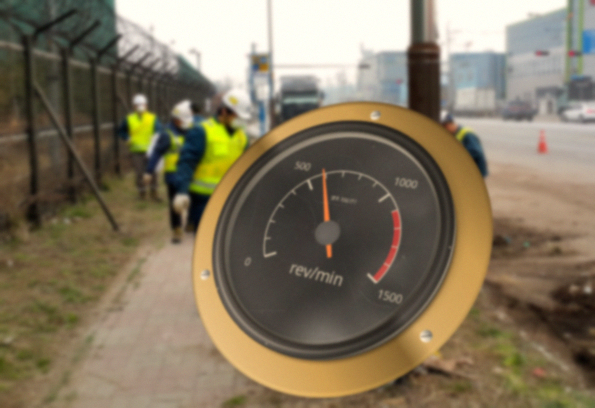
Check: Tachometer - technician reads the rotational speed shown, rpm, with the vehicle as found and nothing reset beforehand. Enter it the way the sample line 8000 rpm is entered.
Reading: 600 rpm
